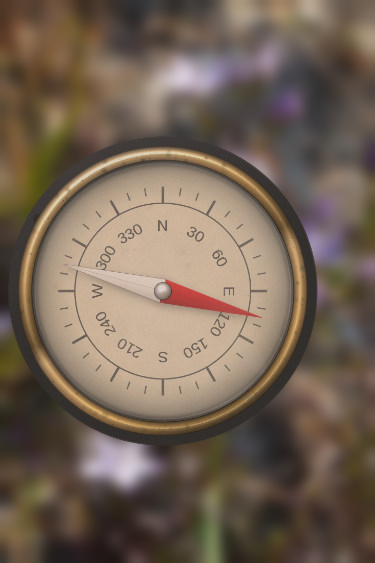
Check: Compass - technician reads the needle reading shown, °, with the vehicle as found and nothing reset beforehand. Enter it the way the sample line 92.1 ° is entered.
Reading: 105 °
